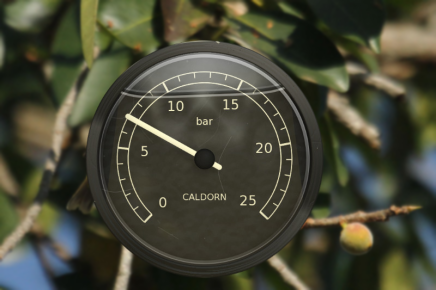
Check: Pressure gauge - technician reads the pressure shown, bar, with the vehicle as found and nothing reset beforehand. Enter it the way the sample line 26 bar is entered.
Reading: 7 bar
